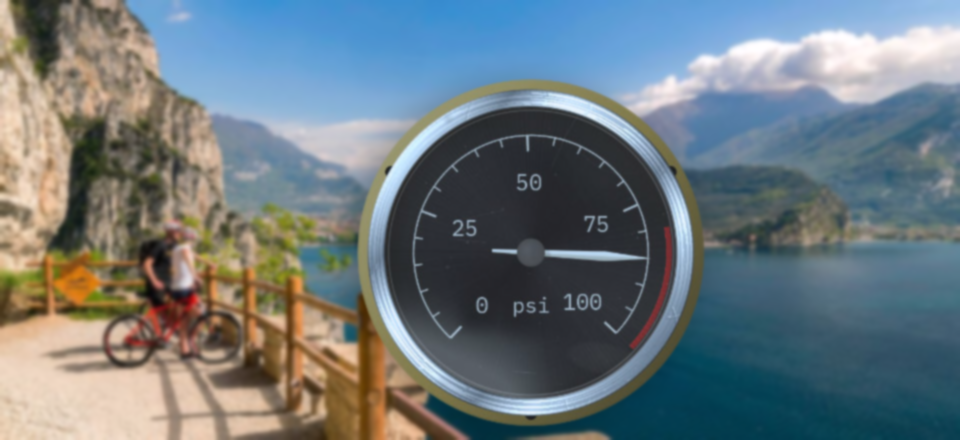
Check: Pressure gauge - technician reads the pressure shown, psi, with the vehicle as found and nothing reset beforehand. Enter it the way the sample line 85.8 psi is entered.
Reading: 85 psi
